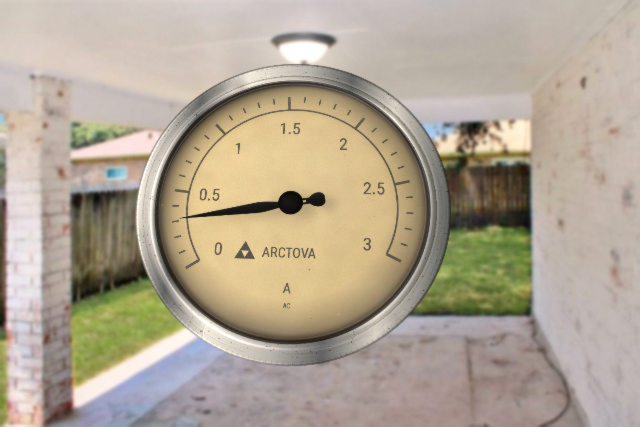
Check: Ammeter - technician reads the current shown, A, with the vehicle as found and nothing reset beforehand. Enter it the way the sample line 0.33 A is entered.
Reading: 0.3 A
